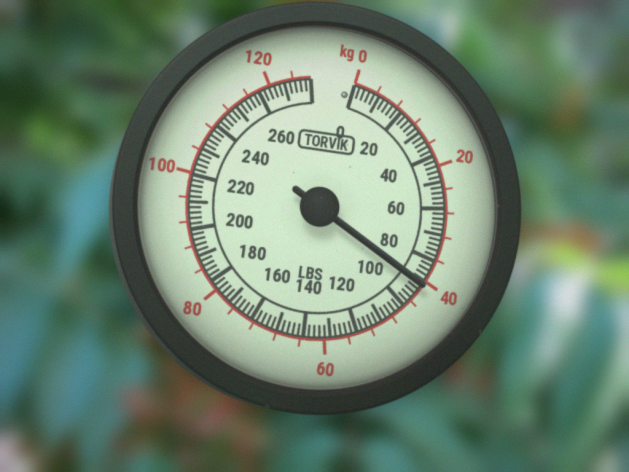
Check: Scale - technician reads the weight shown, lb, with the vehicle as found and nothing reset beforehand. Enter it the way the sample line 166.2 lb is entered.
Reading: 90 lb
